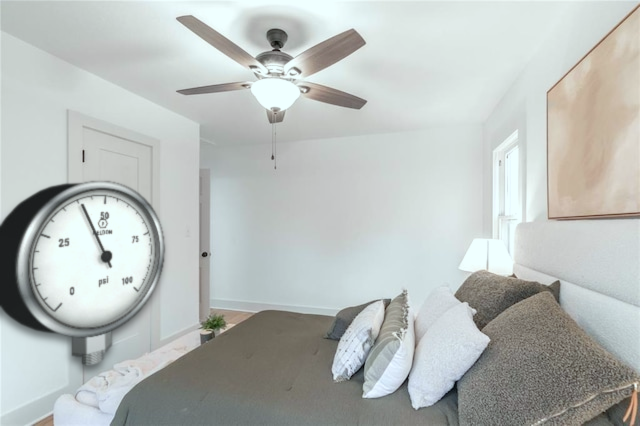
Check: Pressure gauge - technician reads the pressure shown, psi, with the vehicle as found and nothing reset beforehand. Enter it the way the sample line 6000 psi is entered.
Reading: 40 psi
